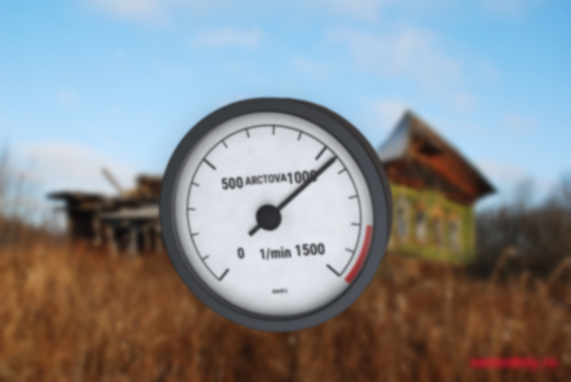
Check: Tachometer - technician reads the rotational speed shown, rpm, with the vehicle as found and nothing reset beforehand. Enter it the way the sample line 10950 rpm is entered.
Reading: 1050 rpm
